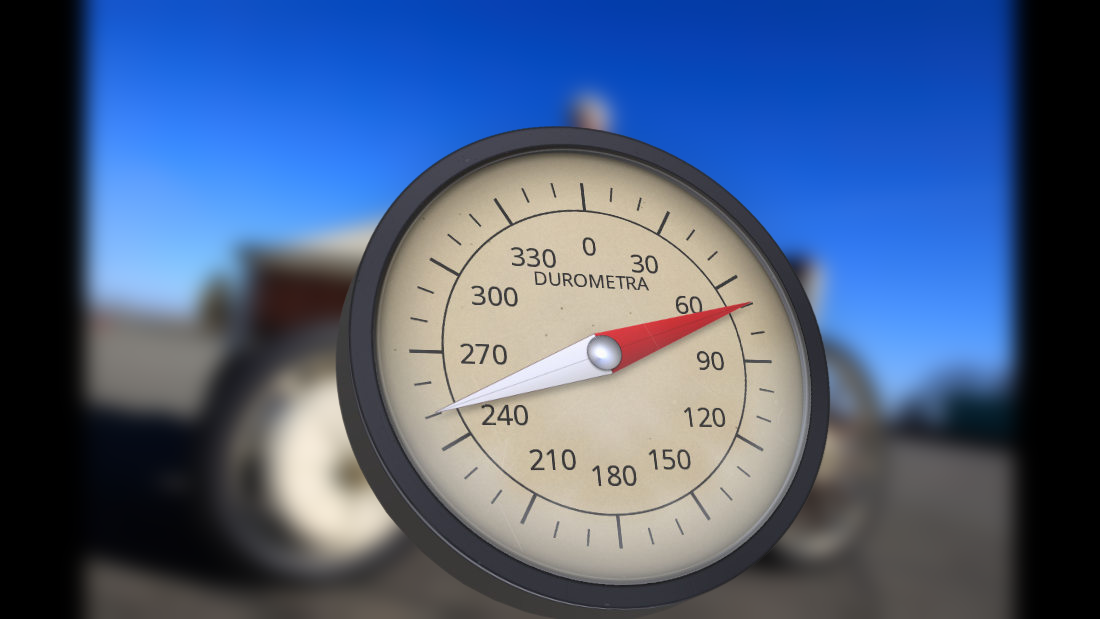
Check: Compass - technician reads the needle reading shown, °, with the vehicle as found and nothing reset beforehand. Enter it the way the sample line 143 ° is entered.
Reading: 70 °
